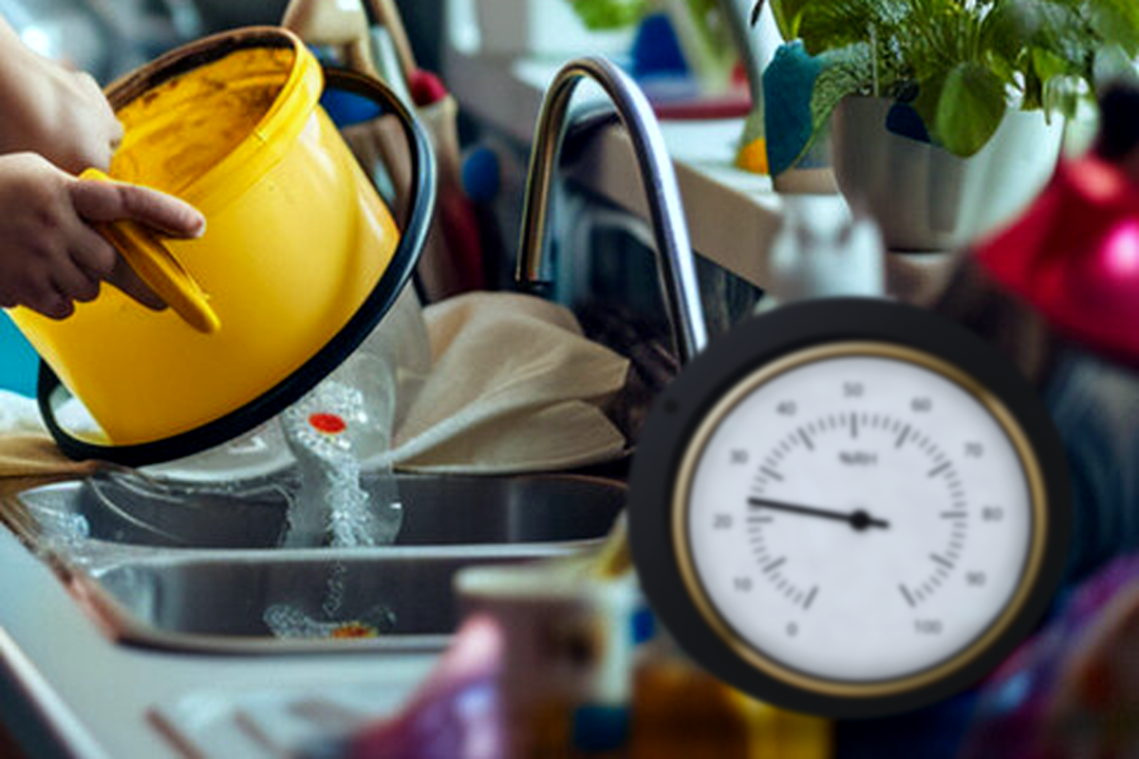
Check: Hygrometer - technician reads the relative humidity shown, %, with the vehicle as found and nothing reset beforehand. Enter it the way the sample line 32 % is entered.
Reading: 24 %
